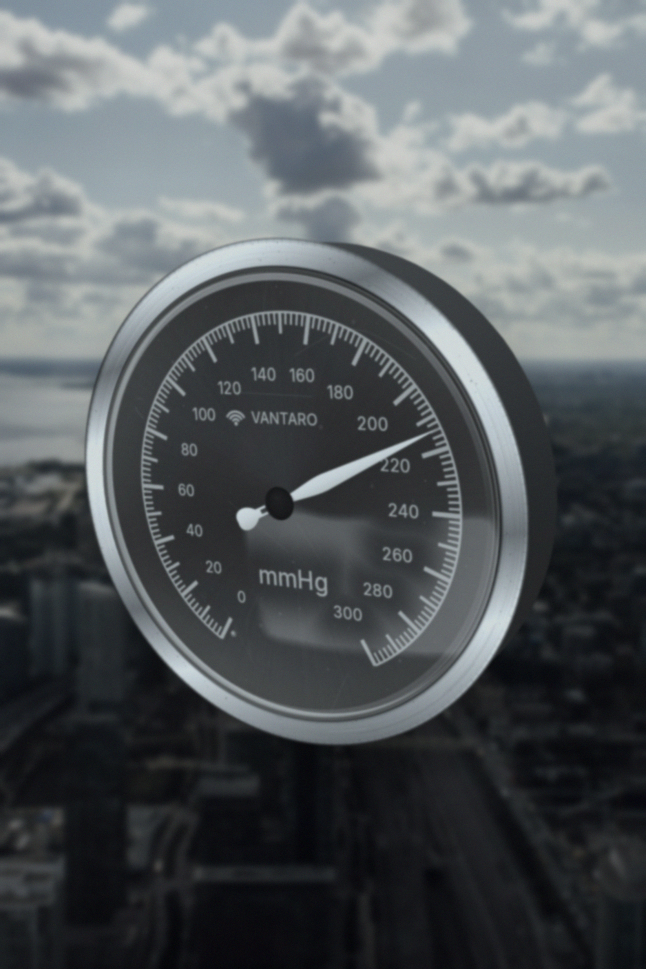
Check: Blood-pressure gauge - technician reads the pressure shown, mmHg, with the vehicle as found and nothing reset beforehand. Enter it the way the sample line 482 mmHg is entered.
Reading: 214 mmHg
